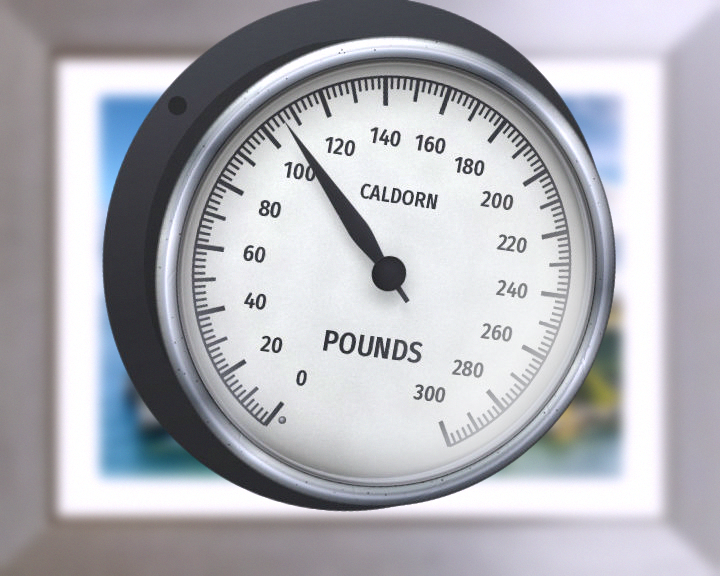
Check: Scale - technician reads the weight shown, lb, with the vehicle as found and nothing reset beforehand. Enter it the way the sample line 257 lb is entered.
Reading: 106 lb
